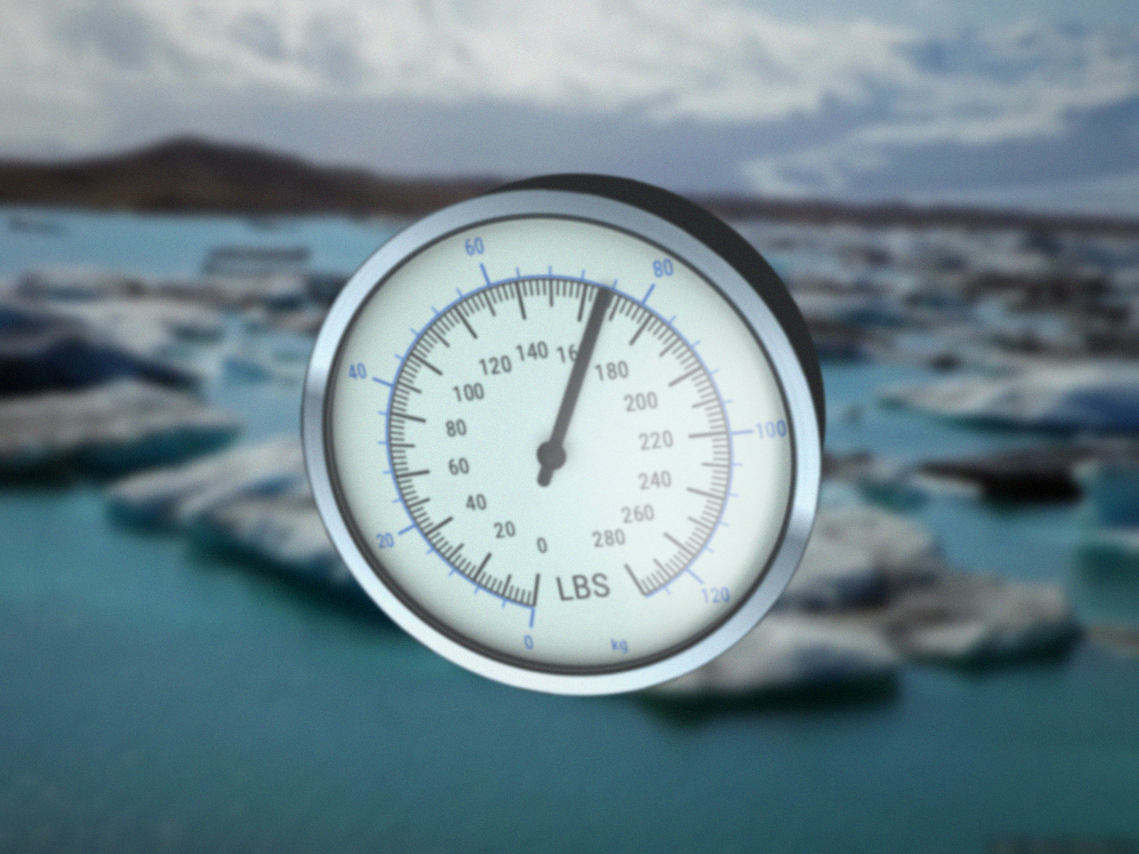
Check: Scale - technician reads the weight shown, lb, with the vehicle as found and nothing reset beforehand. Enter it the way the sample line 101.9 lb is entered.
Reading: 166 lb
